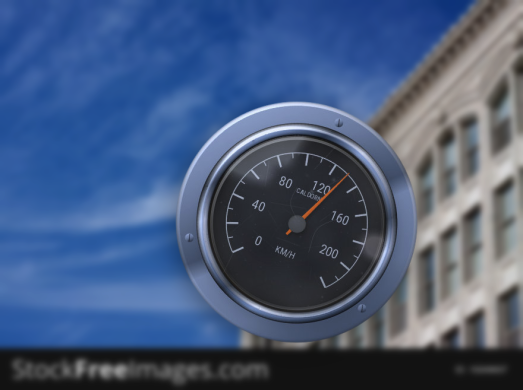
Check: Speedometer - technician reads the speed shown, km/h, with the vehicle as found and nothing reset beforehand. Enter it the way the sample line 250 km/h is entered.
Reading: 130 km/h
